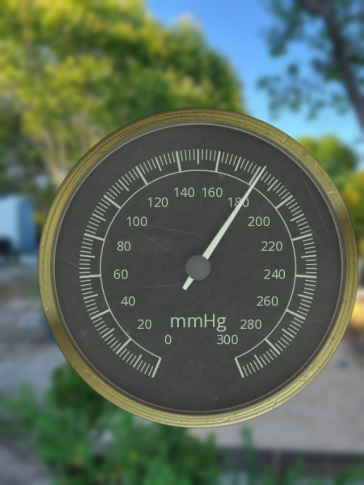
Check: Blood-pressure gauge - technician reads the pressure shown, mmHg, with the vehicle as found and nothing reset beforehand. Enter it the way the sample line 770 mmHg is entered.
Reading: 182 mmHg
